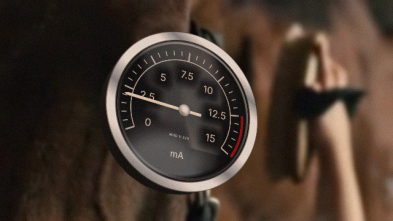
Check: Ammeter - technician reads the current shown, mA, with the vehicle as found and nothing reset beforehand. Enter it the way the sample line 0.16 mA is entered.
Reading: 2 mA
